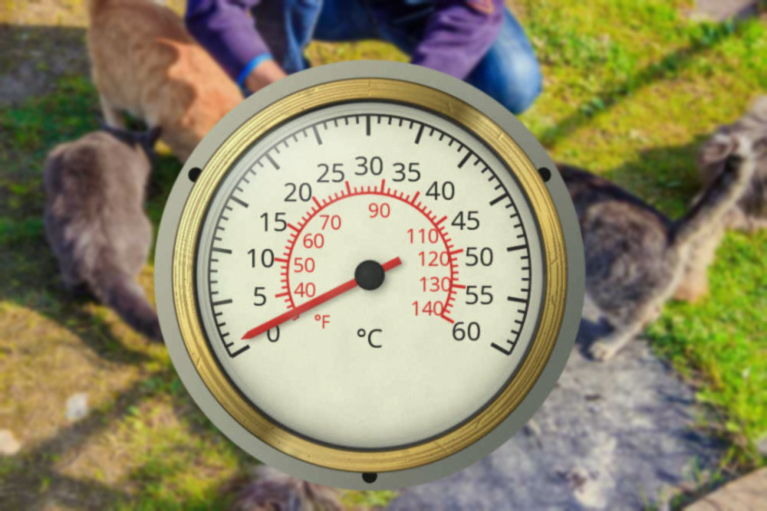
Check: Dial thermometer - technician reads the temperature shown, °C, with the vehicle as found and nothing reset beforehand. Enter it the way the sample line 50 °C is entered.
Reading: 1 °C
